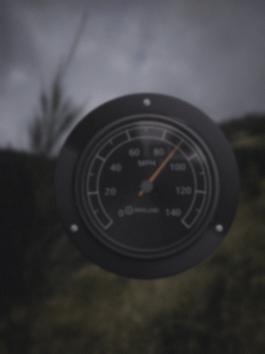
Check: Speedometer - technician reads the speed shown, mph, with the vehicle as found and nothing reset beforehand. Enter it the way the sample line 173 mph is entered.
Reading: 90 mph
